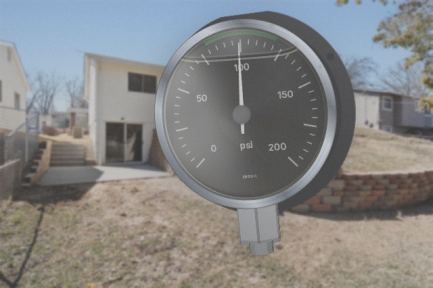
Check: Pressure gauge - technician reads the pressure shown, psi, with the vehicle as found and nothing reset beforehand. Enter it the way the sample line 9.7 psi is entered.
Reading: 100 psi
